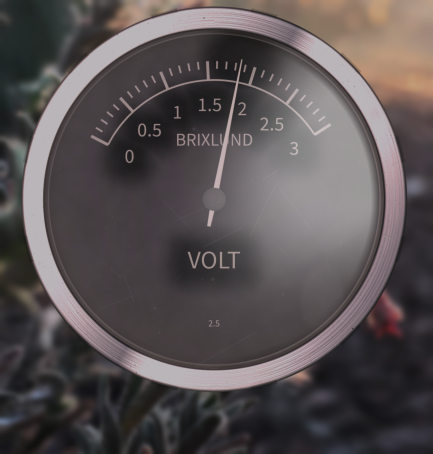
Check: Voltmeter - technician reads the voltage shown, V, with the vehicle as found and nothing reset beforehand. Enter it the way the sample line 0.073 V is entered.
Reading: 1.85 V
